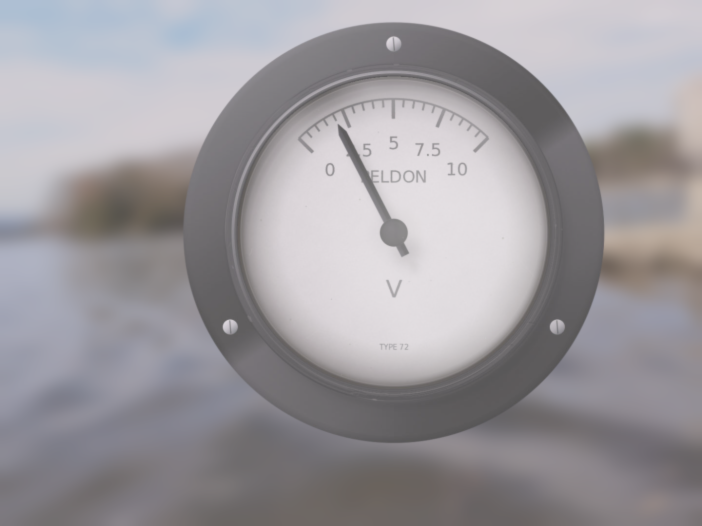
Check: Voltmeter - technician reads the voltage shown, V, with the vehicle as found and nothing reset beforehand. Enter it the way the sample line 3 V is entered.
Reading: 2 V
